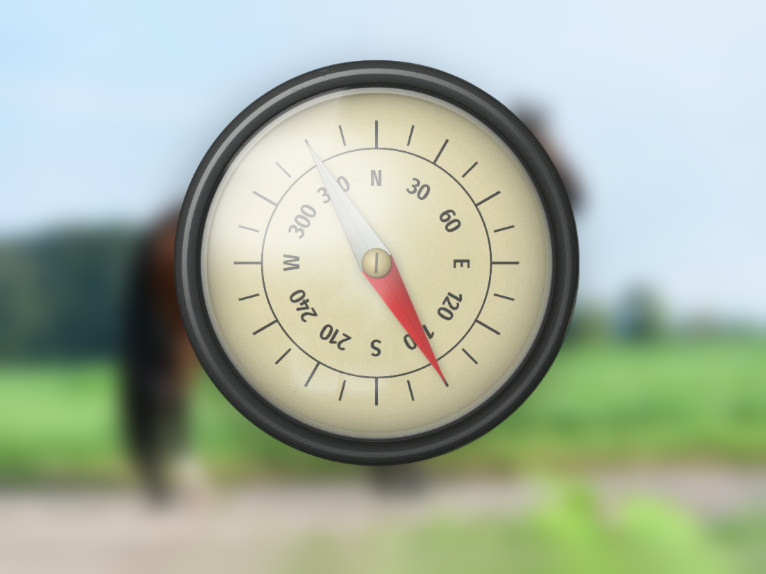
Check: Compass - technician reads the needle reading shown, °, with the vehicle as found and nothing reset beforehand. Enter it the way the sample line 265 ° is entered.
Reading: 150 °
